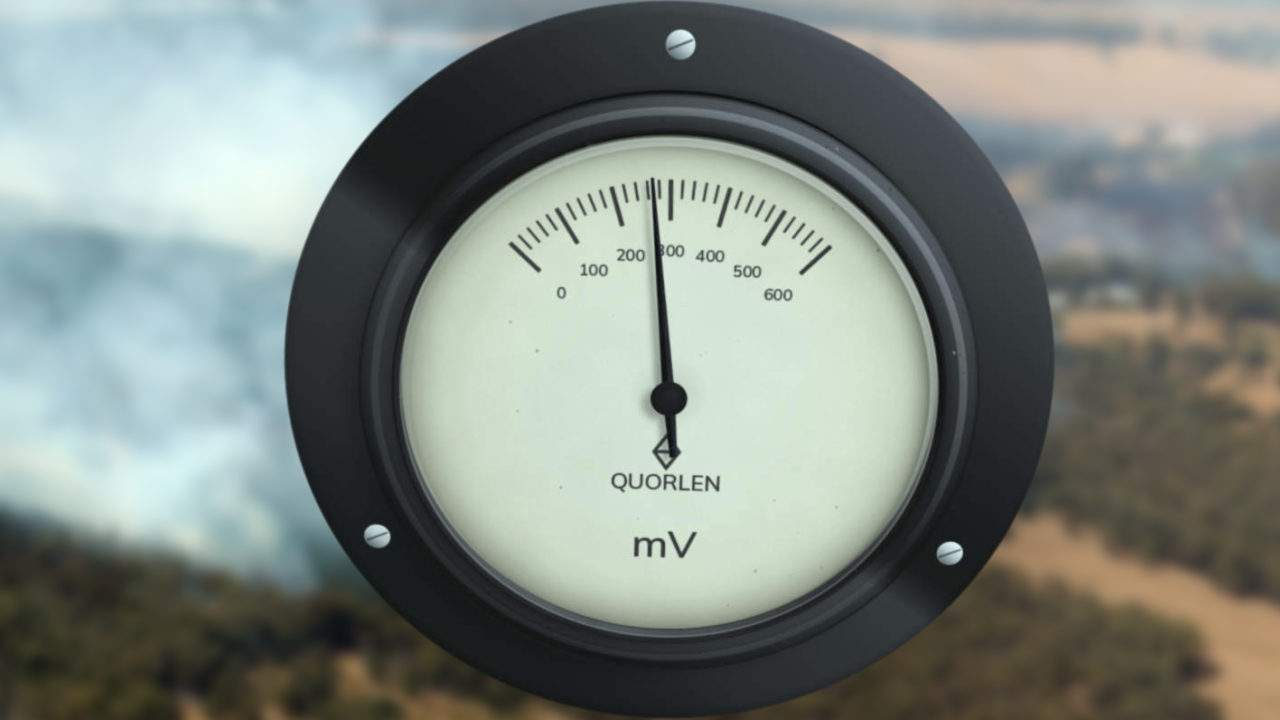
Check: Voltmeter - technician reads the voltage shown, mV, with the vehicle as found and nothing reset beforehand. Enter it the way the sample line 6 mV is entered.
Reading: 270 mV
